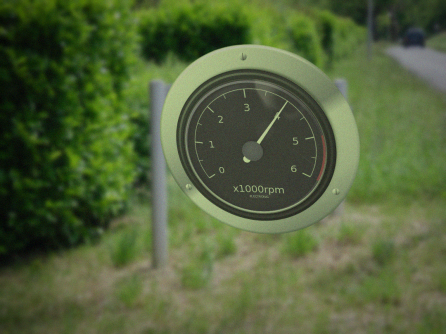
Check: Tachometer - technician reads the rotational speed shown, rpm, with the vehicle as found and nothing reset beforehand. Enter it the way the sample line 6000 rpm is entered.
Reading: 4000 rpm
